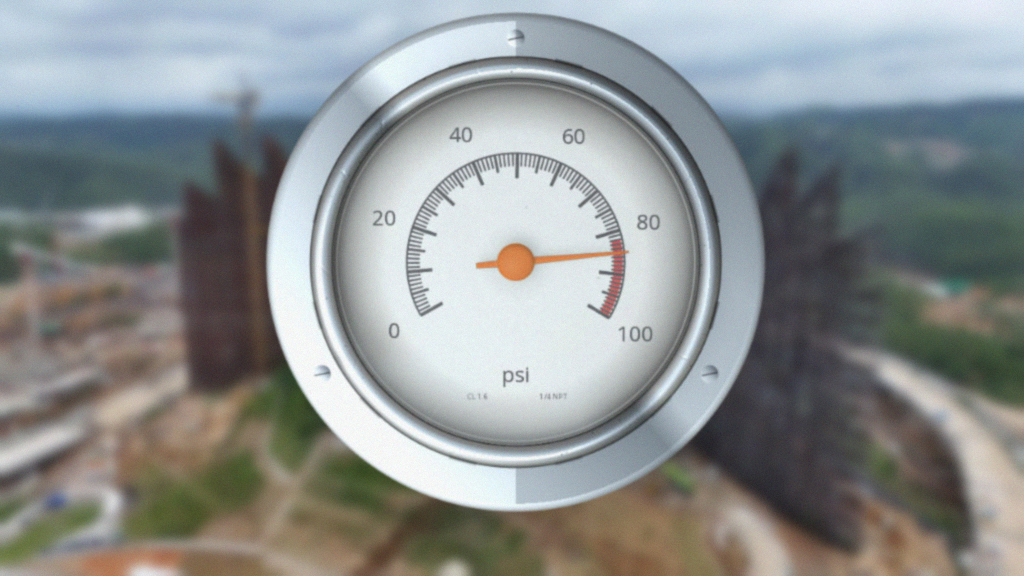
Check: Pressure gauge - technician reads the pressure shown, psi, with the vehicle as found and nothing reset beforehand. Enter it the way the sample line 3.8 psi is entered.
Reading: 85 psi
